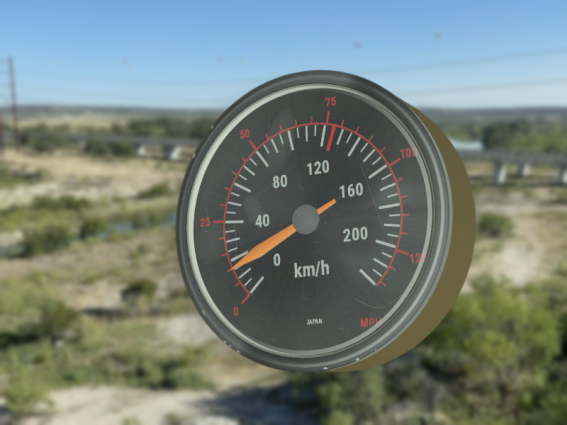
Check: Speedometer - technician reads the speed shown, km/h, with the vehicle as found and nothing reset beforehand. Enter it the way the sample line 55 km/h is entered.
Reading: 15 km/h
